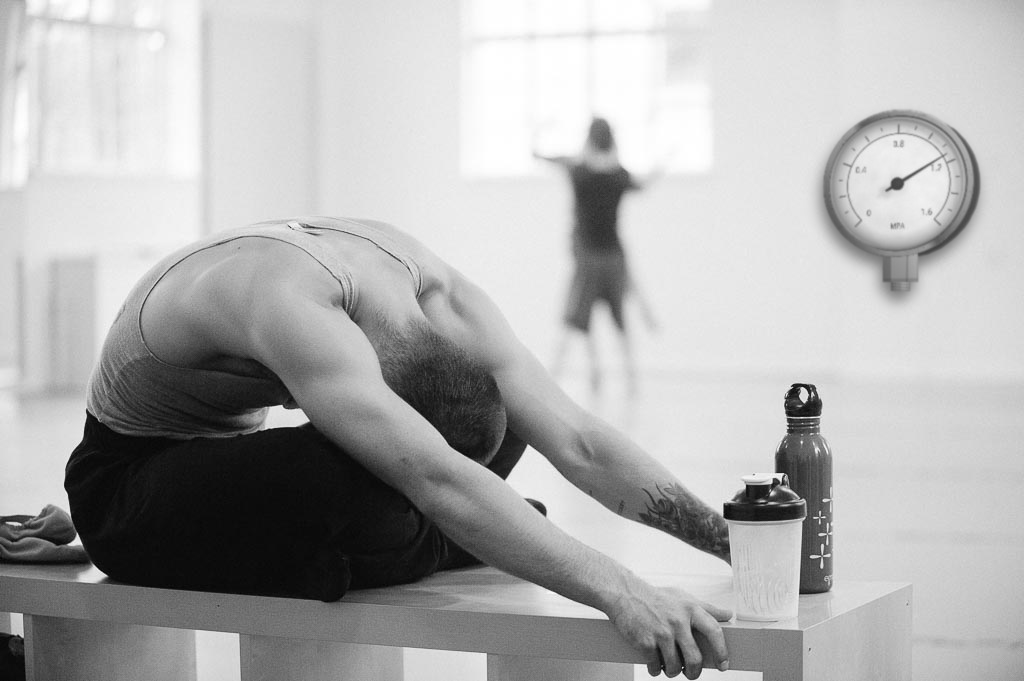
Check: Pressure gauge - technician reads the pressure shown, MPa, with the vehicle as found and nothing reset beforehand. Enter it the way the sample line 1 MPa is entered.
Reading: 1.15 MPa
